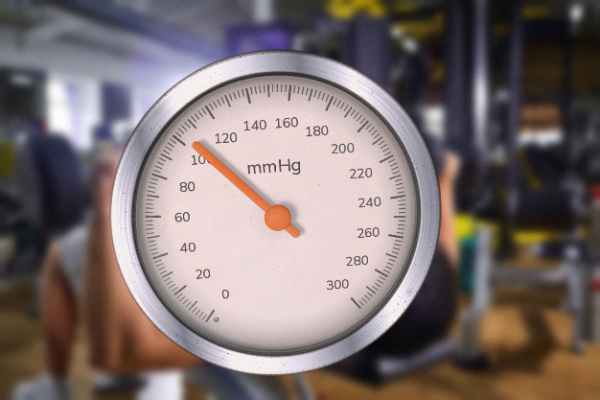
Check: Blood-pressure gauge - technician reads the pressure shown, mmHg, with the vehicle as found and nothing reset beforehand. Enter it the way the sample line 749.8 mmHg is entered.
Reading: 104 mmHg
